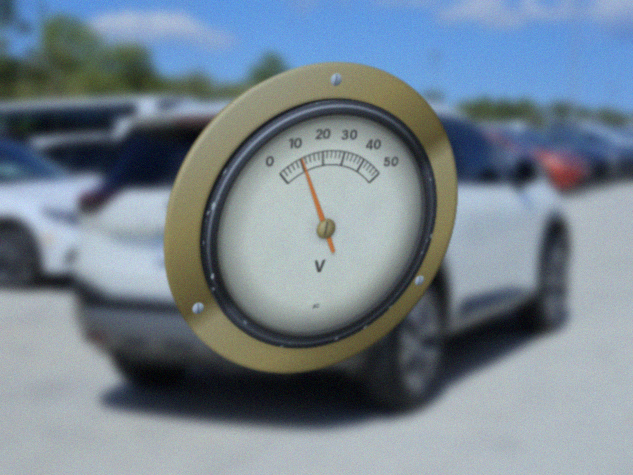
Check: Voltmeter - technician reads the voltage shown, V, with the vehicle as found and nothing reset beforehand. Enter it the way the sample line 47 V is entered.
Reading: 10 V
